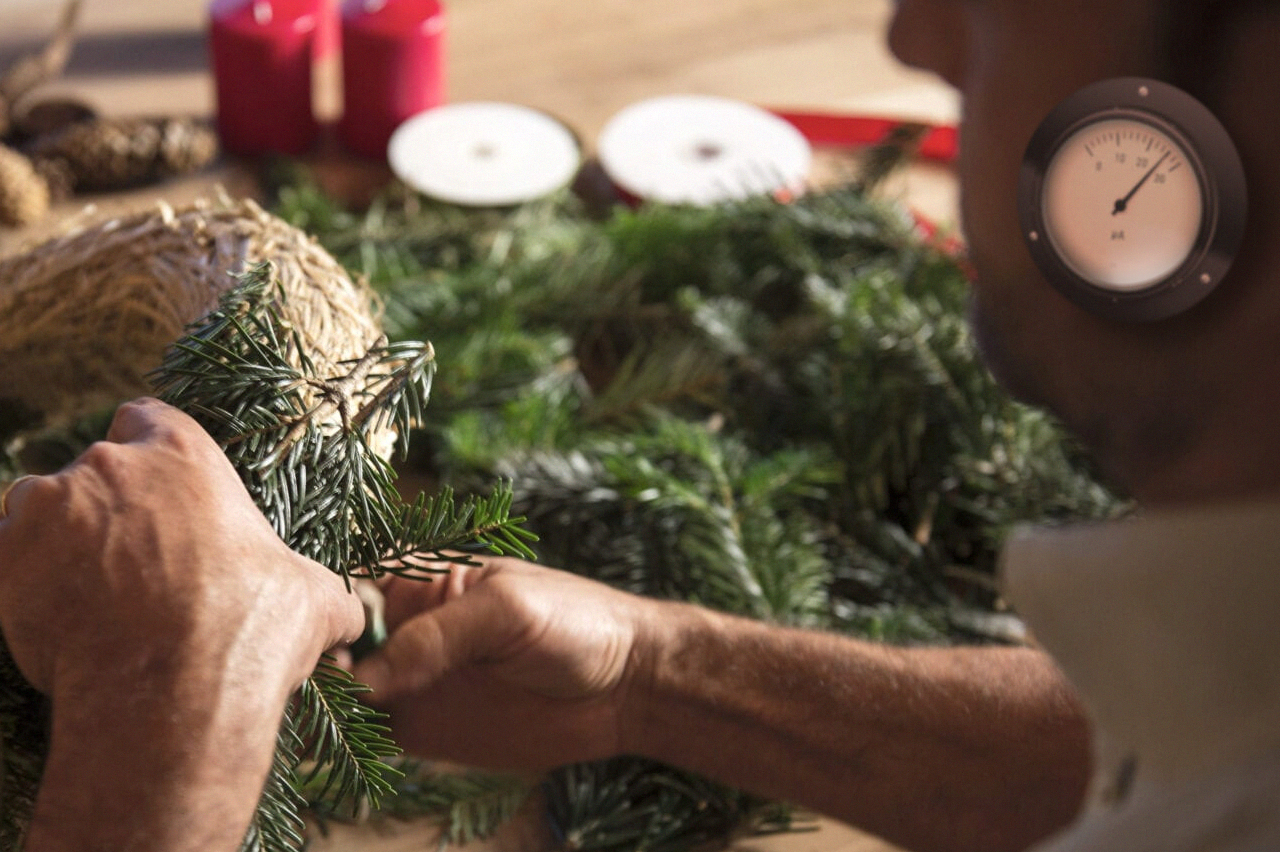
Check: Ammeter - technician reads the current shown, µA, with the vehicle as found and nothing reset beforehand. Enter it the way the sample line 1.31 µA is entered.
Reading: 26 µA
